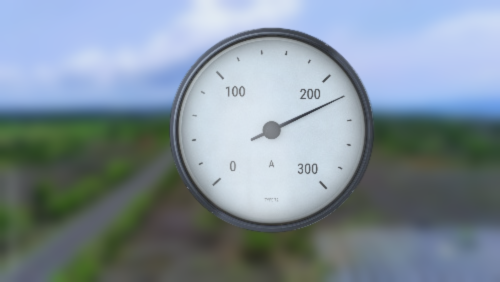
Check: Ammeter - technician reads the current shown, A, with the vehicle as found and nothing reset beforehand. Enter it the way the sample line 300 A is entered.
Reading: 220 A
